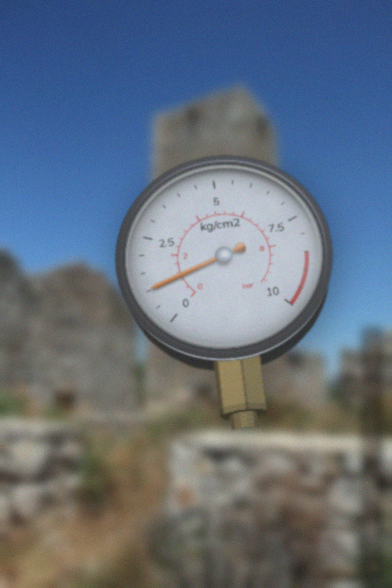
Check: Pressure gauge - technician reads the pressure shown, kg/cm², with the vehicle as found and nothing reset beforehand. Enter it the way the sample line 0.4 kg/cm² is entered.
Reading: 1 kg/cm²
